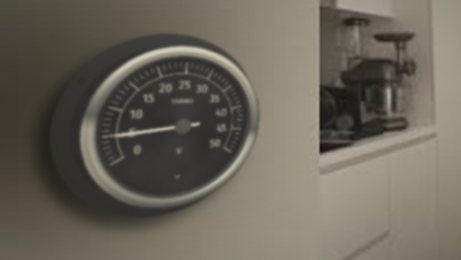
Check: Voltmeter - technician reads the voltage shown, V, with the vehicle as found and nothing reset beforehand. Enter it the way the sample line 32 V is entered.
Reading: 5 V
